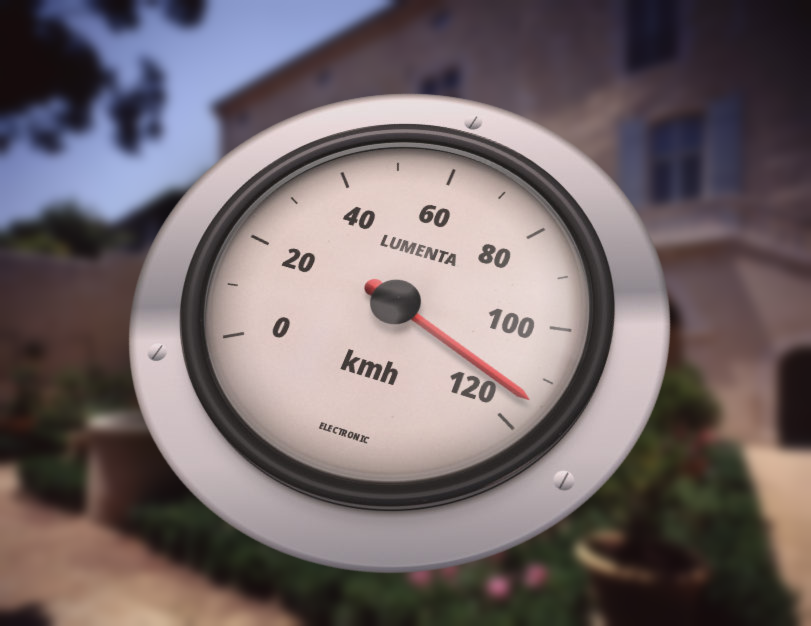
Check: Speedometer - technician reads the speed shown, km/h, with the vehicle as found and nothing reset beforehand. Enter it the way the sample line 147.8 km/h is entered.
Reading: 115 km/h
